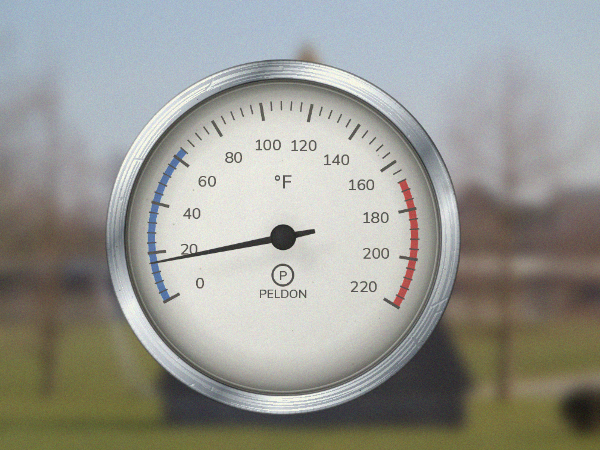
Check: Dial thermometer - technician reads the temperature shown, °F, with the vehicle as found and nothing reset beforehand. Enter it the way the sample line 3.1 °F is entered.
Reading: 16 °F
